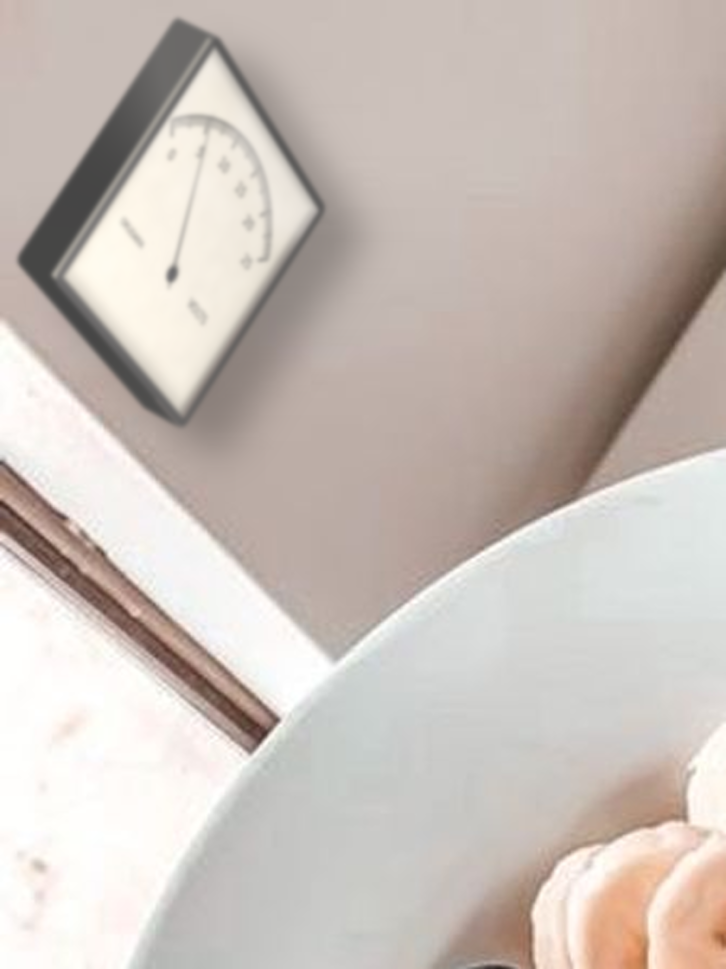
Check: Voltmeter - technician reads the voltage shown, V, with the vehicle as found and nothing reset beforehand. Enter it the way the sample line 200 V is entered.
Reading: 5 V
